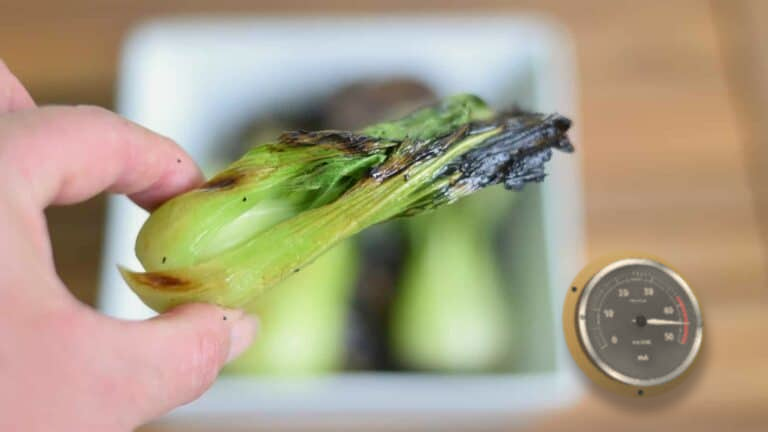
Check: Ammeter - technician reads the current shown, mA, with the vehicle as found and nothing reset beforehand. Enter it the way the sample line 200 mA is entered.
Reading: 45 mA
